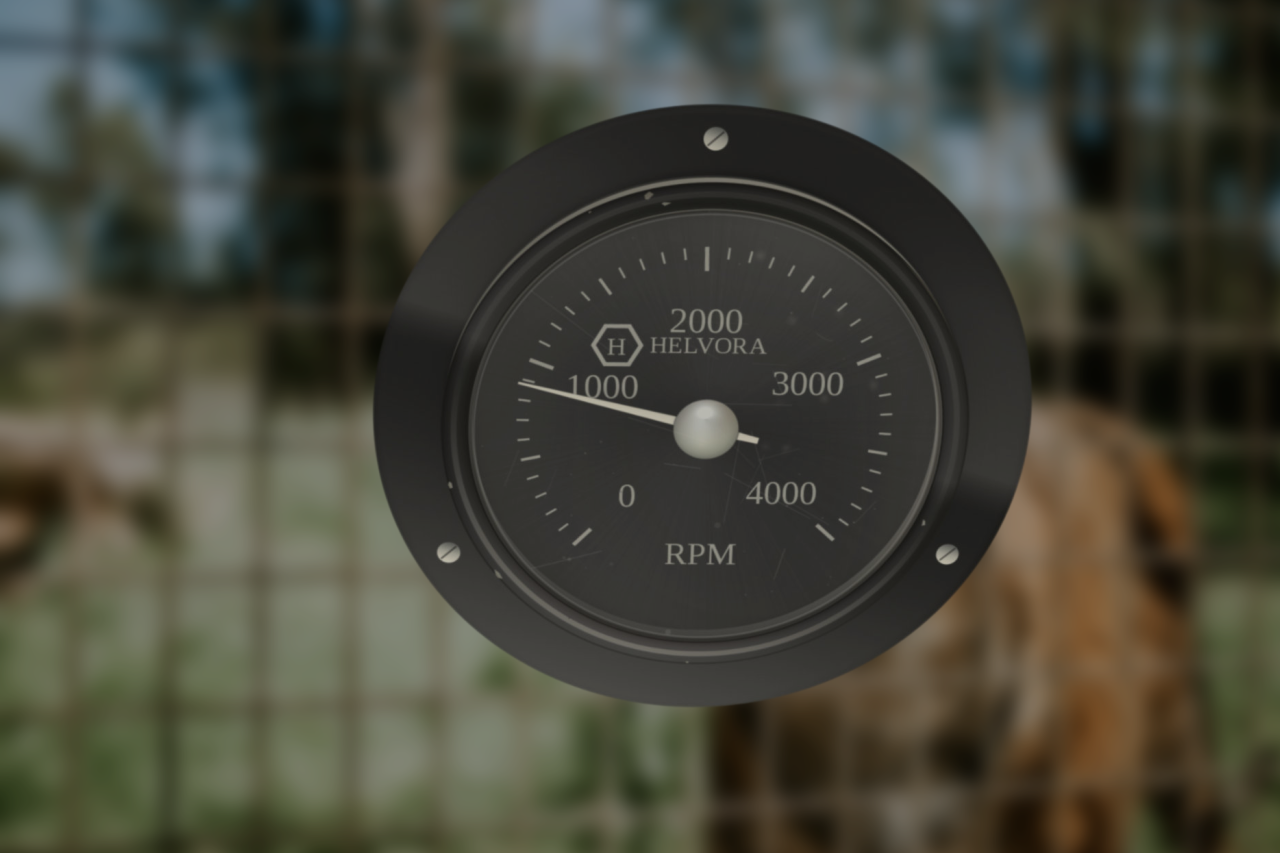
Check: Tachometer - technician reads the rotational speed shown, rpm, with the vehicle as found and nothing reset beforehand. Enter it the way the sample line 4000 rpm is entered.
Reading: 900 rpm
